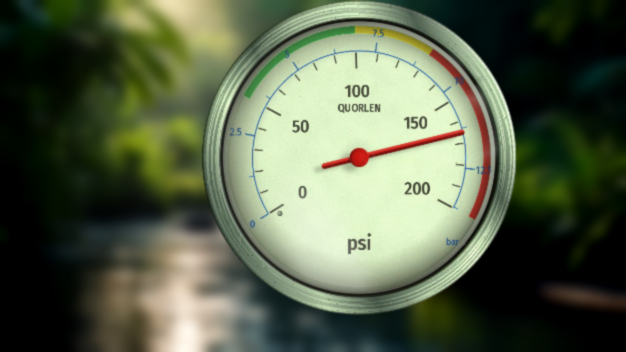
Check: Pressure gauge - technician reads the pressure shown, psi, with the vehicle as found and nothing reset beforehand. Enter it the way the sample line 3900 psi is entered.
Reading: 165 psi
